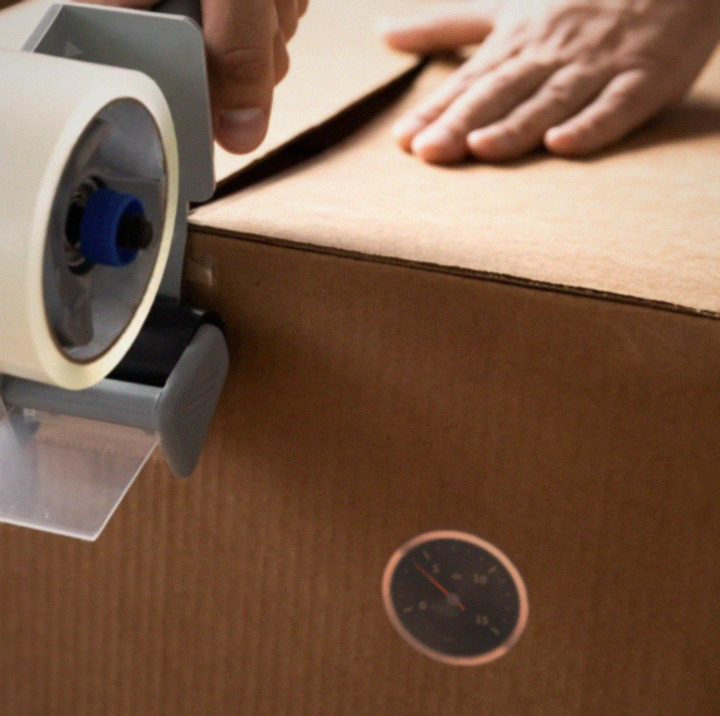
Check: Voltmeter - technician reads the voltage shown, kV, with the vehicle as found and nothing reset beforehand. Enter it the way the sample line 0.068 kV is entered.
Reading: 4 kV
